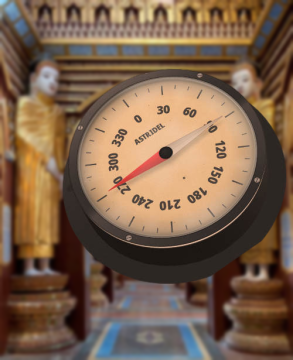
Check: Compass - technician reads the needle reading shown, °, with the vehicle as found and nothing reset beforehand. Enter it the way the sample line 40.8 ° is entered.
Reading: 270 °
